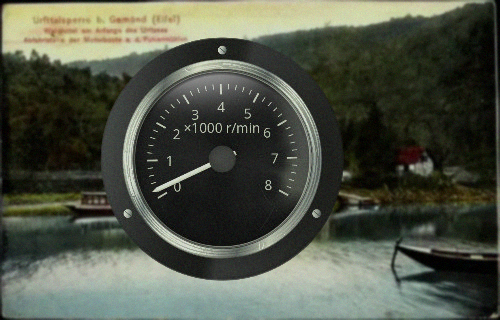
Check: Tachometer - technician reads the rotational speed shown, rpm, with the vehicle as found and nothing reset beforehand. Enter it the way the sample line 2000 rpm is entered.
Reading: 200 rpm
